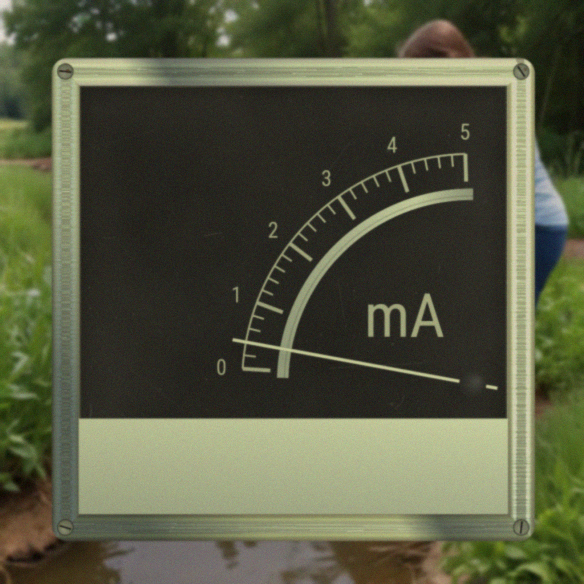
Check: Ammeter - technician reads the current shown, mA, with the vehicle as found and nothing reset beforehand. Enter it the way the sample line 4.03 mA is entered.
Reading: 0.4 mA
